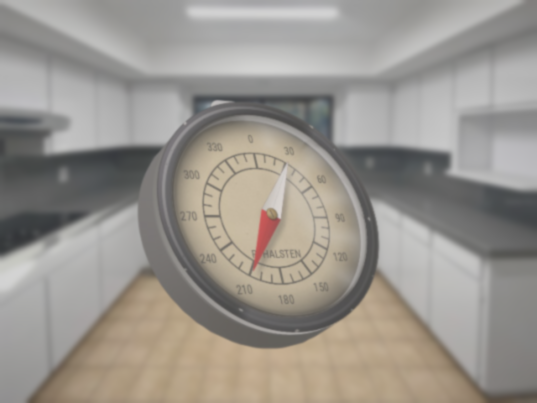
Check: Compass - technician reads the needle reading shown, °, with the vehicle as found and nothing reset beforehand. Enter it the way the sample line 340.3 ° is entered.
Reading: 210 °
